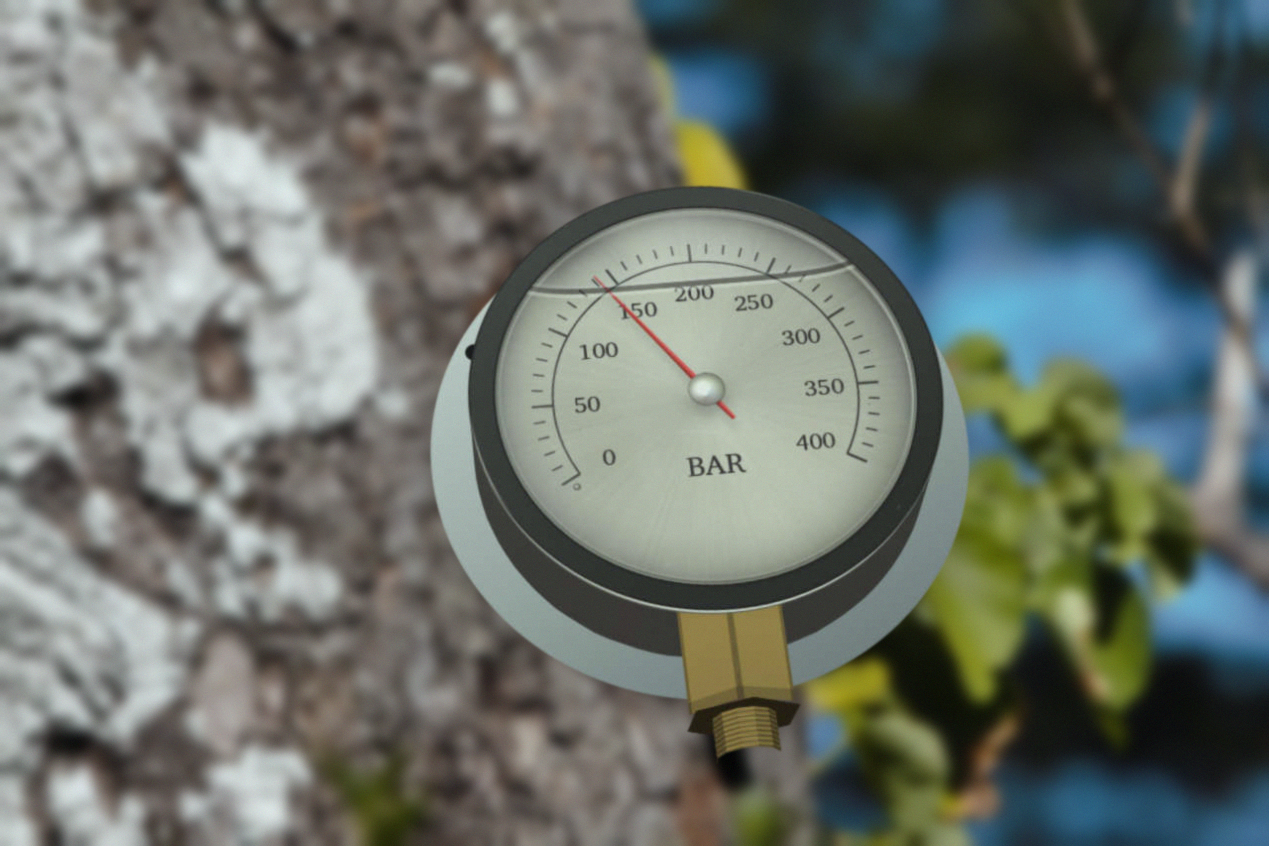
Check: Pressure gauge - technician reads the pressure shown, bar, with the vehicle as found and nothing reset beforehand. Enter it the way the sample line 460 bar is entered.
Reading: 140 bar
